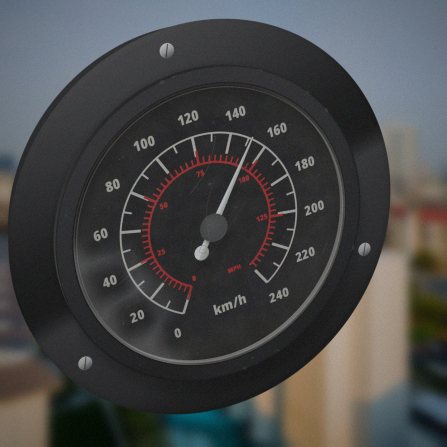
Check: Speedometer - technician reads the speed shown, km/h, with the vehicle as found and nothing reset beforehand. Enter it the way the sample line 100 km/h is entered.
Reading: 150 km/h
